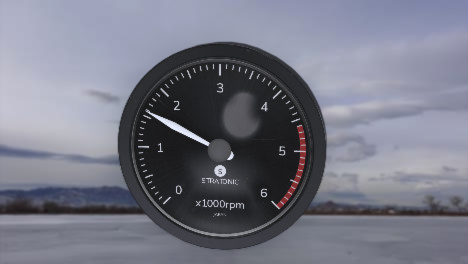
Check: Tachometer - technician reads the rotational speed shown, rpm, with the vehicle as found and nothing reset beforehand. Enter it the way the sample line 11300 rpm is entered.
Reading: 1600 rpm
